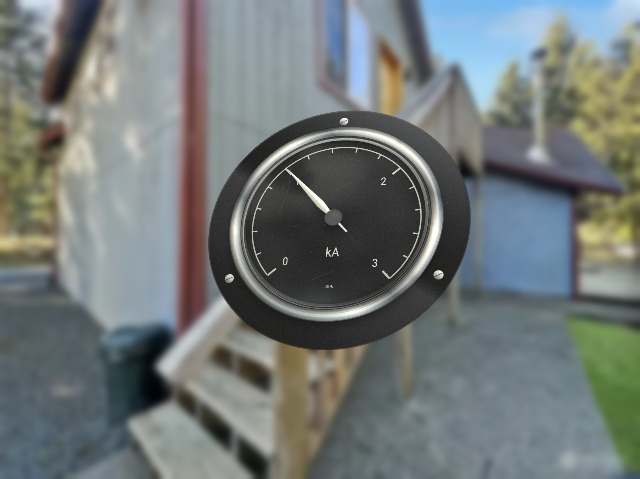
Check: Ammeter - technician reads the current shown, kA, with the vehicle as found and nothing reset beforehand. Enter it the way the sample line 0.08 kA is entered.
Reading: 1 kA
